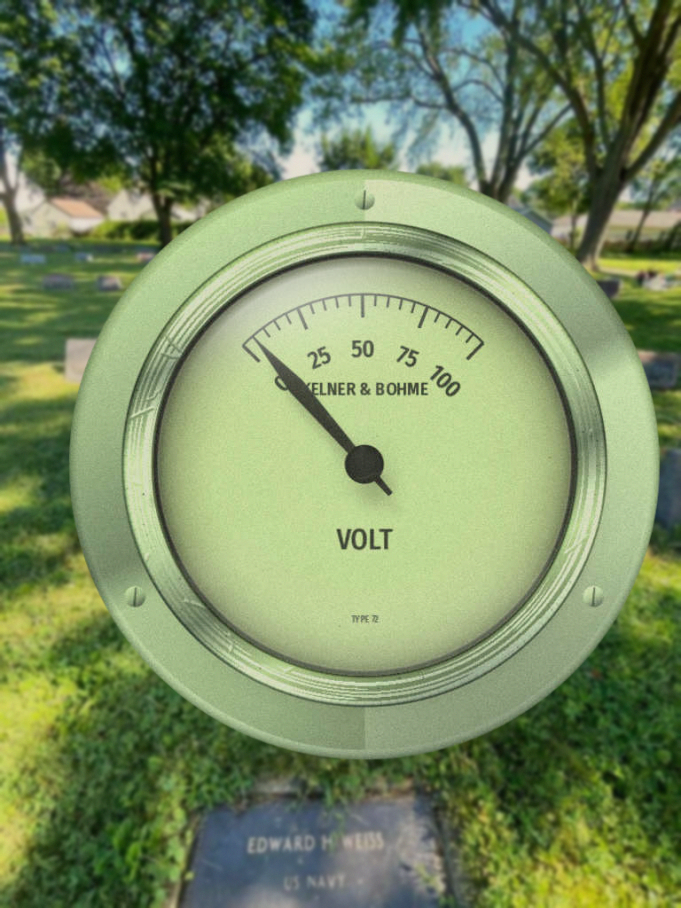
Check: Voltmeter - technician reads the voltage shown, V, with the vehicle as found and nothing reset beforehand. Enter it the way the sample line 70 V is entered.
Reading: 5 V
